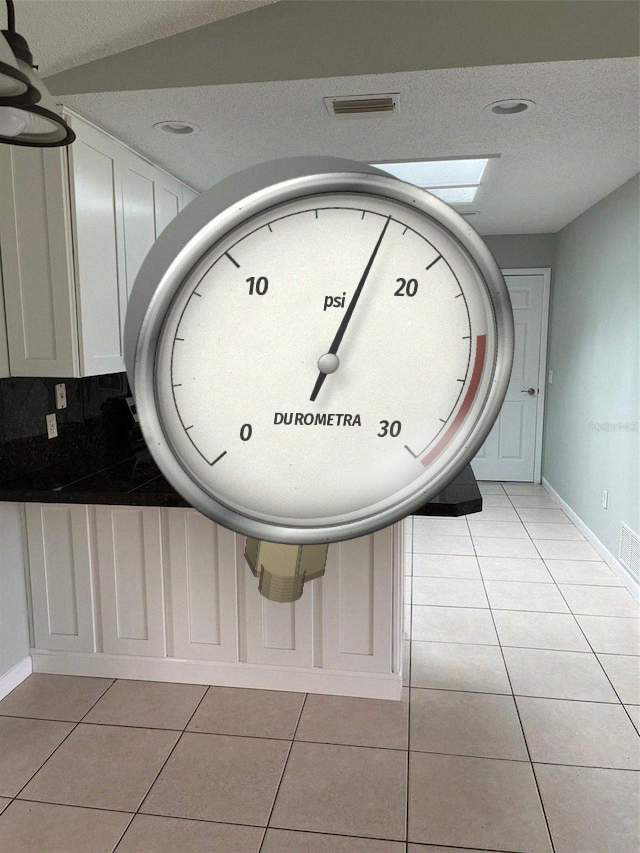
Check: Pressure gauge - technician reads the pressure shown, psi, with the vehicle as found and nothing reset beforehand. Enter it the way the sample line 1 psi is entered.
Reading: 17 psi
